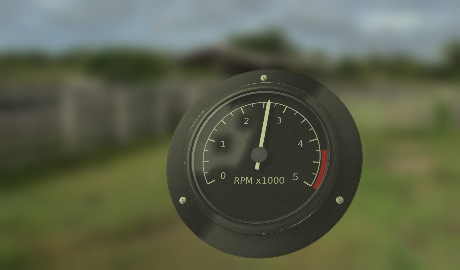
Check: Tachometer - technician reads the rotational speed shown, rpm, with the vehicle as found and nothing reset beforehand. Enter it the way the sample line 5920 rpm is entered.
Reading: 2625 rpm
